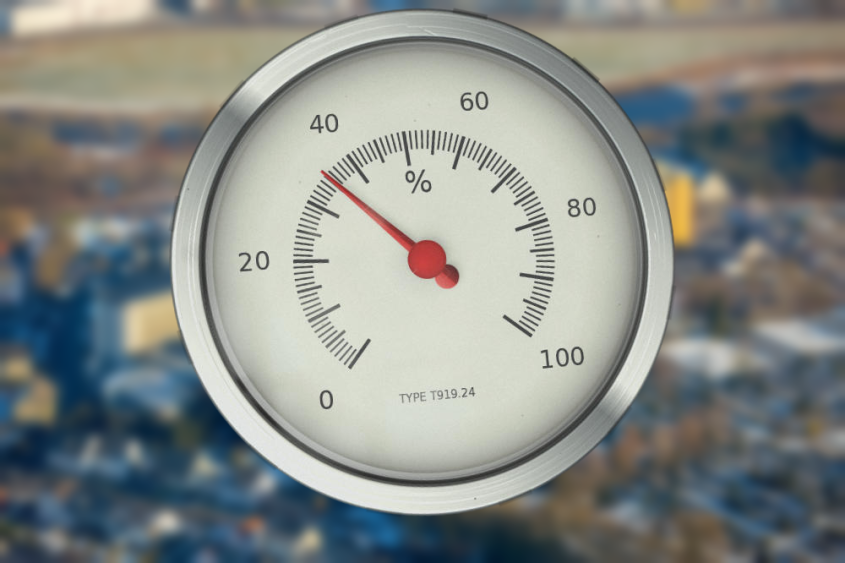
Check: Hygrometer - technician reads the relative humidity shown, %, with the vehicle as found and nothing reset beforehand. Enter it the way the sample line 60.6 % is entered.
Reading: 35 %
